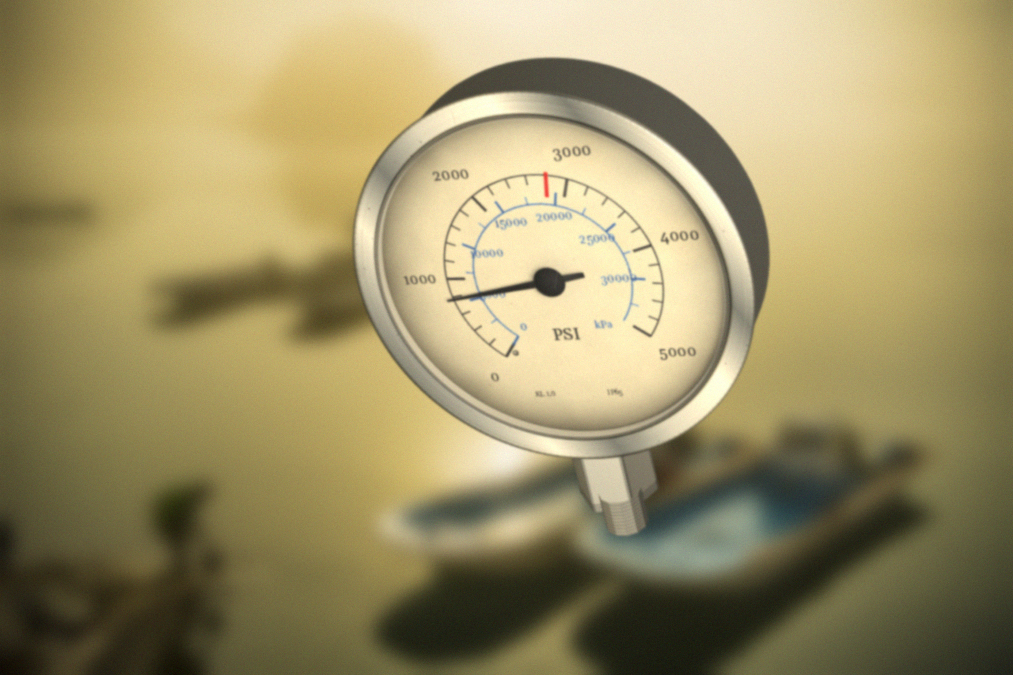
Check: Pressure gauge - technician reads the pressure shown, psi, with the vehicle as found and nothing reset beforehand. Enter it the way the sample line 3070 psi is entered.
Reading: 800 psi
